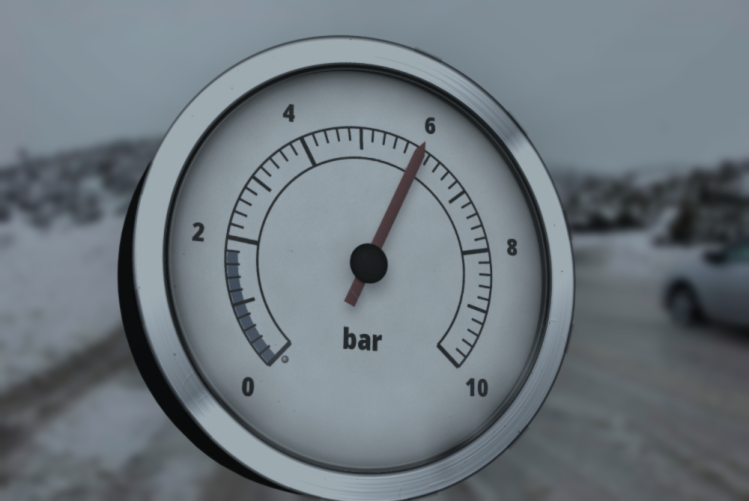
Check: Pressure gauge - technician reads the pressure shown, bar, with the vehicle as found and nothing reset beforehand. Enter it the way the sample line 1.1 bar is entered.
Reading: 6 bar
